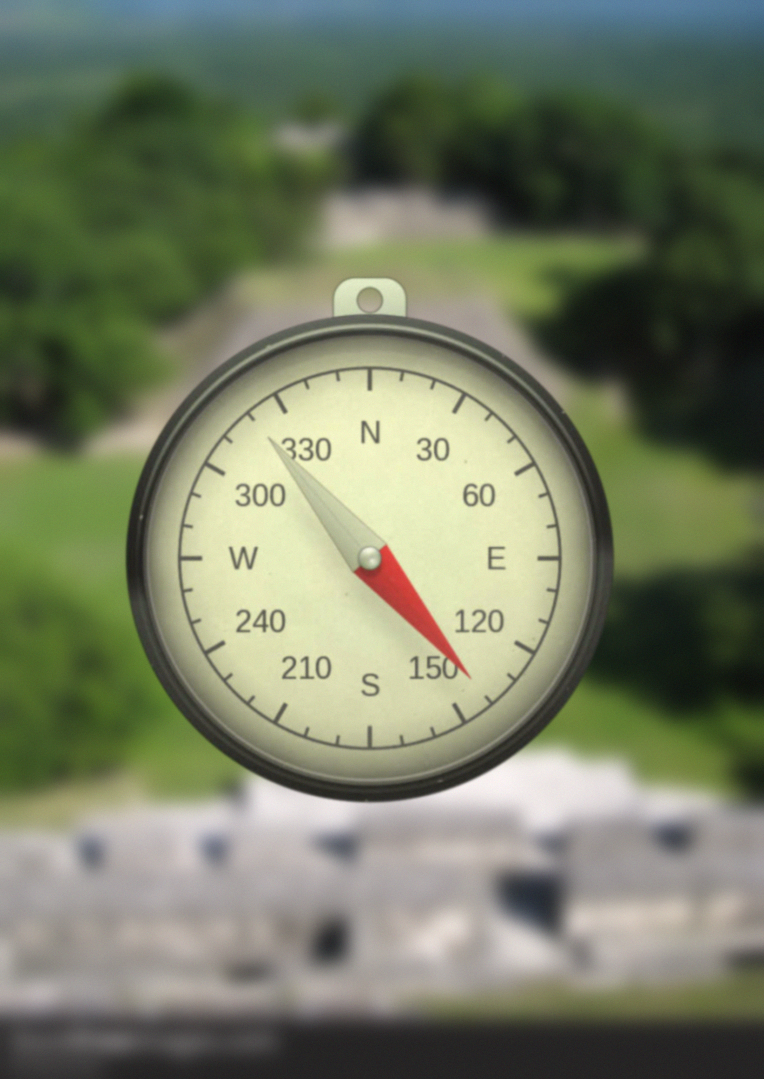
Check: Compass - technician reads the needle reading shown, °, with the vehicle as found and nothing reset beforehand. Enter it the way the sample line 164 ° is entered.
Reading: 140 °
